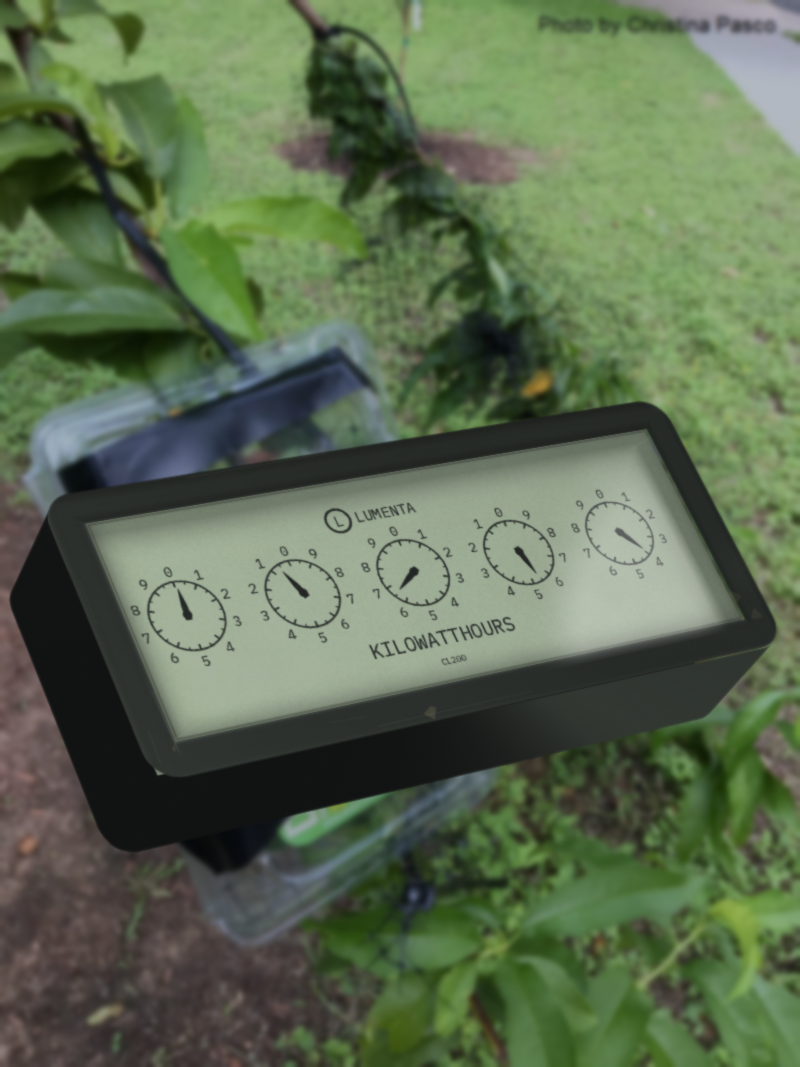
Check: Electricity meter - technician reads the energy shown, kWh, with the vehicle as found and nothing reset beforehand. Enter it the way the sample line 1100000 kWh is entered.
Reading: 654 kWh
